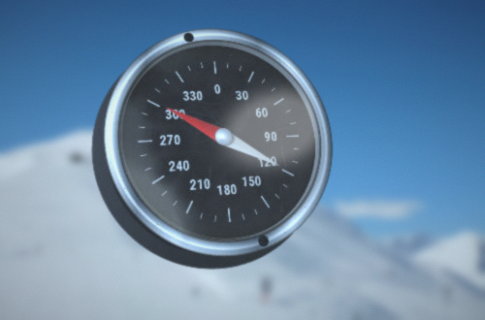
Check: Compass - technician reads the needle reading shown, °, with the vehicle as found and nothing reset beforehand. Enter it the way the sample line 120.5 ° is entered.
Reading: 300 °
